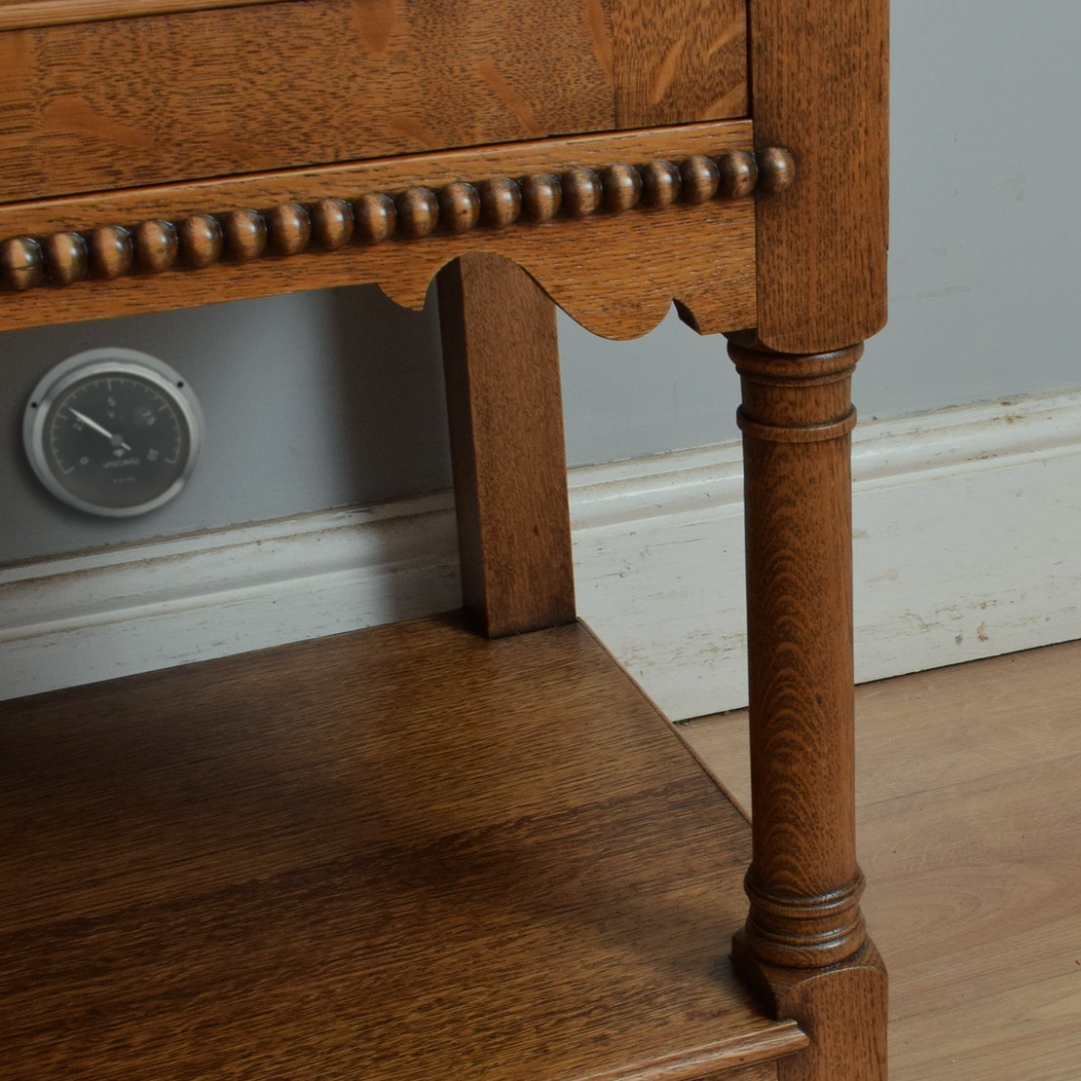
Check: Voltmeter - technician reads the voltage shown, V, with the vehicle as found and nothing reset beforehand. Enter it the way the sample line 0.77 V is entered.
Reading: 3 V
